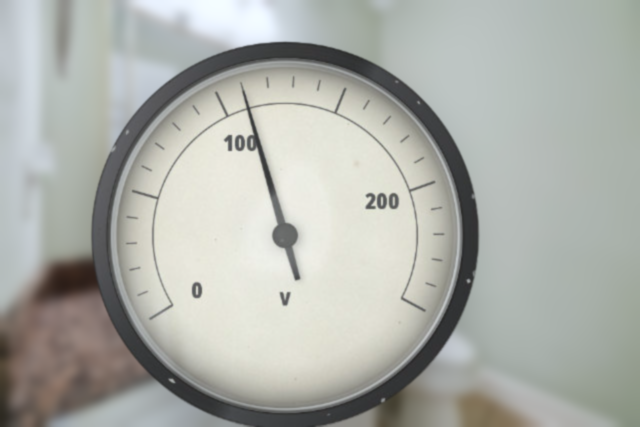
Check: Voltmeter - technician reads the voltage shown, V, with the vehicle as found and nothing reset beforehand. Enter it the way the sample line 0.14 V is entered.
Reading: 110 V
